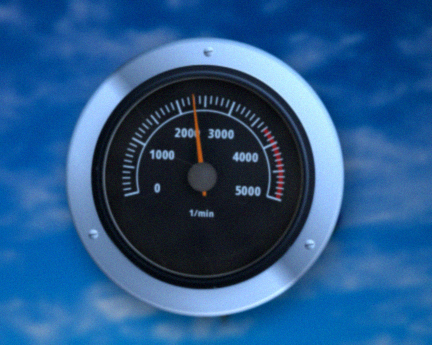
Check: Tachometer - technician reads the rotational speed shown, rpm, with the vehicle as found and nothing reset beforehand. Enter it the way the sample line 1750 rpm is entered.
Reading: 2300 rpm
